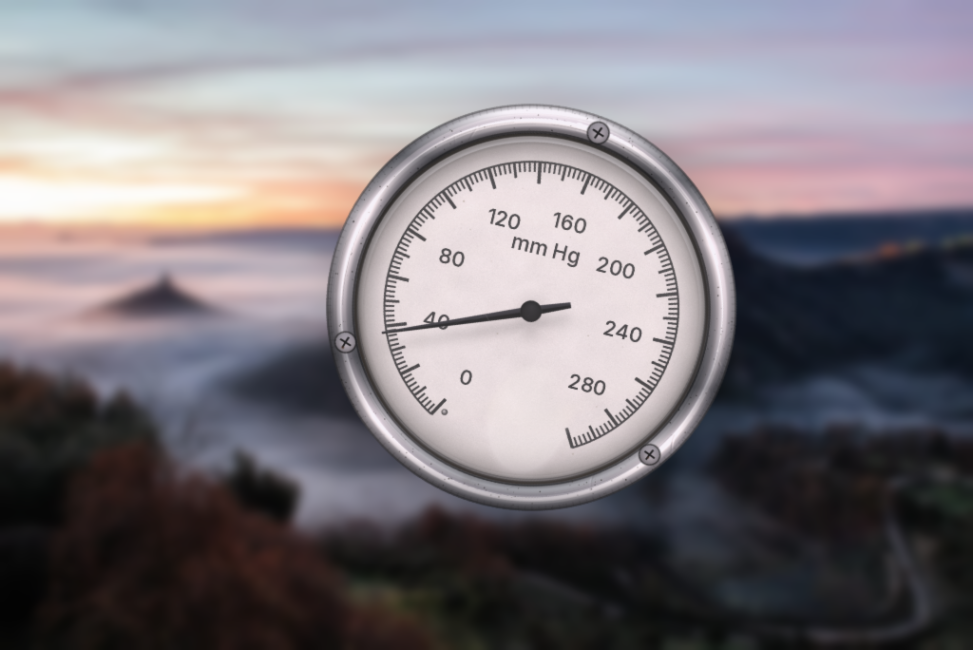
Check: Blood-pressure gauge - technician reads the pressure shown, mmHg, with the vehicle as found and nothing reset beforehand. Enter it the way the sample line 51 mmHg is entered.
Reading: 38 mmHg
